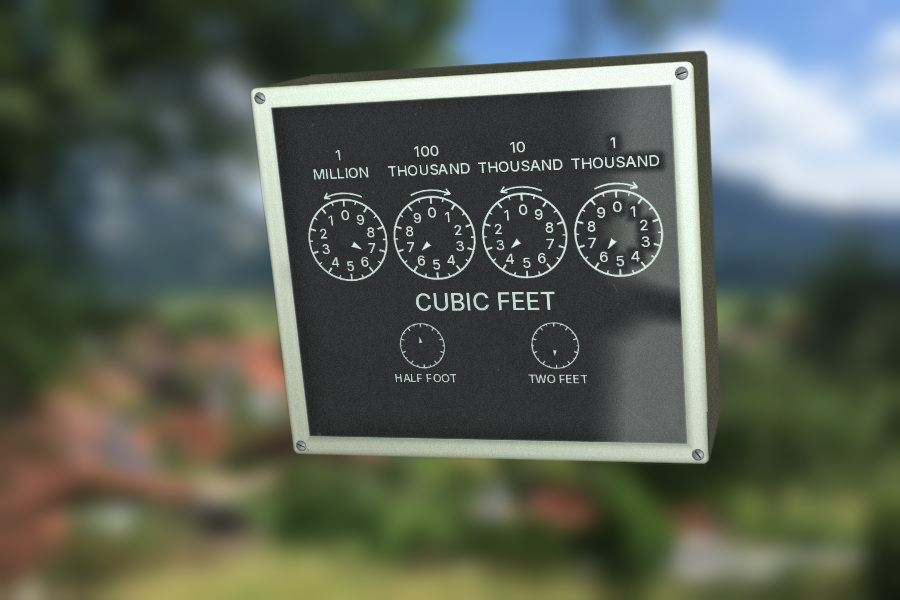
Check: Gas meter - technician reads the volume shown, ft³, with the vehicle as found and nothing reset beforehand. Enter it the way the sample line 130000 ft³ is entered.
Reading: 663600 ft³
